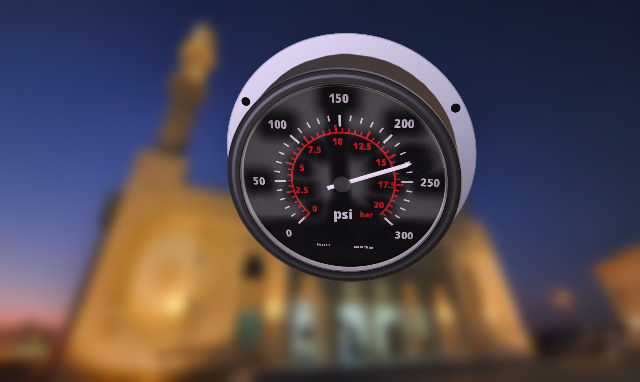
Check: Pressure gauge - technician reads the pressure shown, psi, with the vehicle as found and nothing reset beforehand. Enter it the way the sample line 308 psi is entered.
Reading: 230 psi
